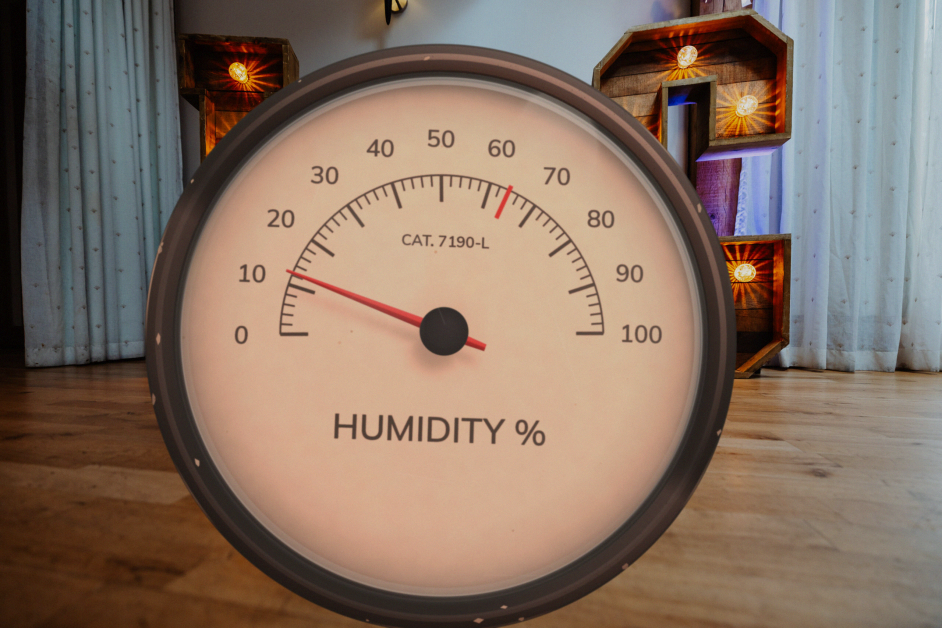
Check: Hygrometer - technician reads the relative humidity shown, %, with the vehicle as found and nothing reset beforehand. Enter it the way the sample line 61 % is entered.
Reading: 12 %
